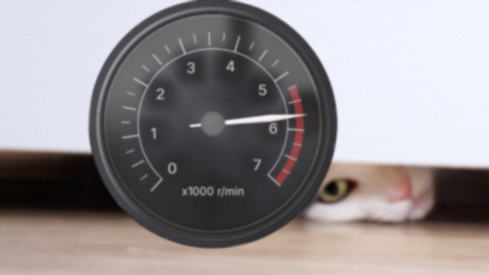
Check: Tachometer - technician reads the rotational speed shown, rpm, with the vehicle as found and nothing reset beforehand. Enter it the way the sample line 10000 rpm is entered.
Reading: 5750 rpm
